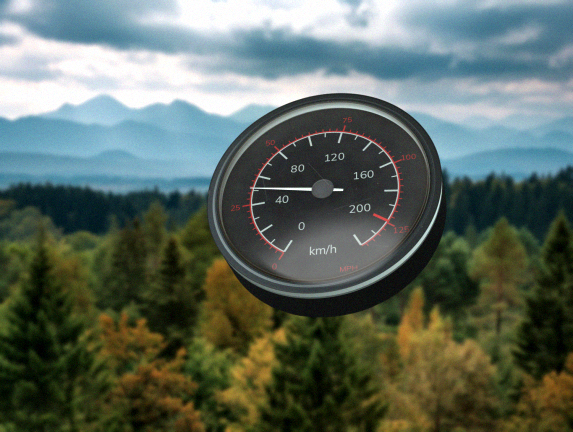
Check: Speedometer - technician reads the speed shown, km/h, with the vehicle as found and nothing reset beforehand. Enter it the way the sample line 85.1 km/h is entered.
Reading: 50 km/h
